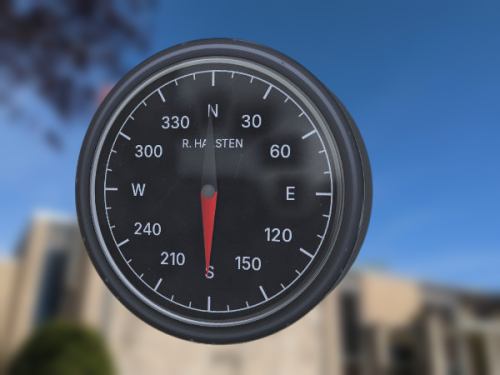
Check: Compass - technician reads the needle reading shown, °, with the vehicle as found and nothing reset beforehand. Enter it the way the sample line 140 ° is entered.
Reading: 180 °
